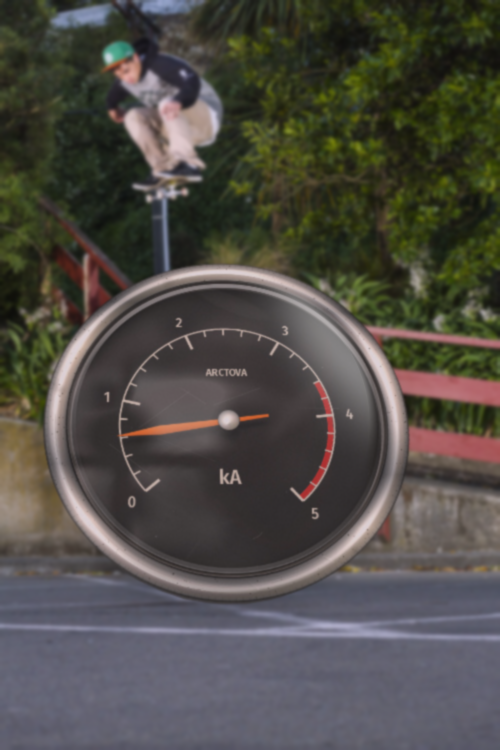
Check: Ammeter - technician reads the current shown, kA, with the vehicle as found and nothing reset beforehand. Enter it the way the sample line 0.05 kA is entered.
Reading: 0.6 kA
